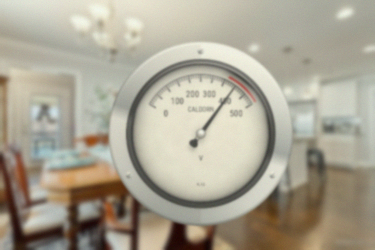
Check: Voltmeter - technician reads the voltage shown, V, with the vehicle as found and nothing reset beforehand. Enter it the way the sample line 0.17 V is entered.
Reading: 400 V
